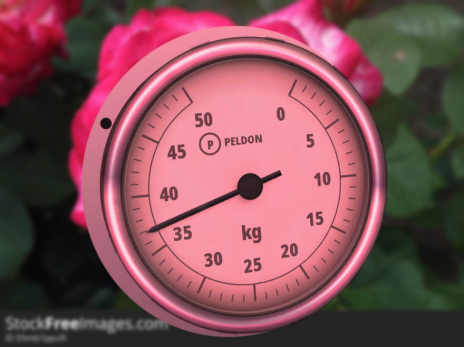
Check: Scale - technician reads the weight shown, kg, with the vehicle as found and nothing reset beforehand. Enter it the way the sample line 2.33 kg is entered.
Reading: 37 kg
